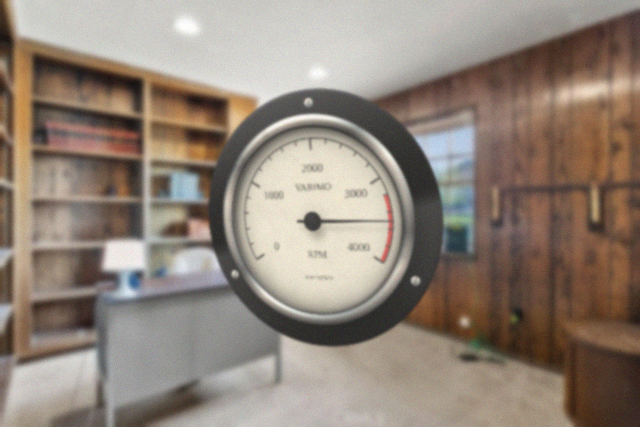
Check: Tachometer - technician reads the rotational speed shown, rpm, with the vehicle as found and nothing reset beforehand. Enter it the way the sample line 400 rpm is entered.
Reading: 3500 rpm
